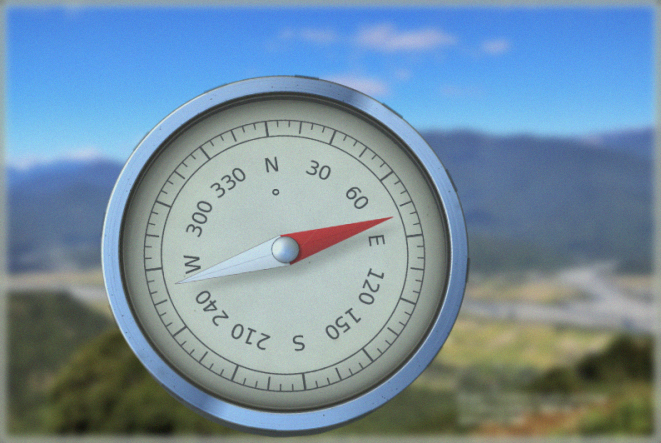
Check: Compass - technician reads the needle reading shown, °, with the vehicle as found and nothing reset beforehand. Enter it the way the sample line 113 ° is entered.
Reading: 80 °
